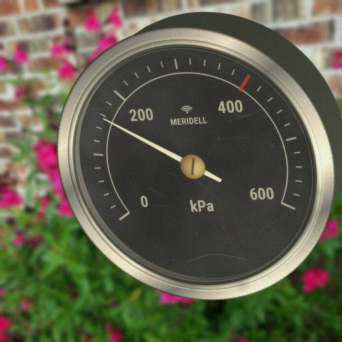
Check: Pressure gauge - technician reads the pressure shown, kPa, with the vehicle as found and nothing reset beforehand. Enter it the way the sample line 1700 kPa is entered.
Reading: 160 kPa
